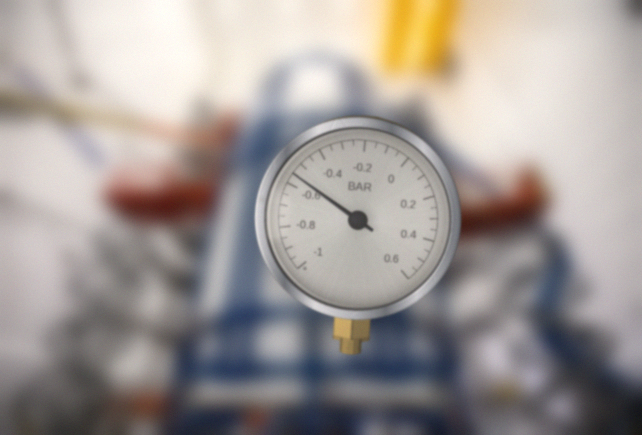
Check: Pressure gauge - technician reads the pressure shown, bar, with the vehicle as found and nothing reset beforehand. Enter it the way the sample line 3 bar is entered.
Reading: -0.55 bar
